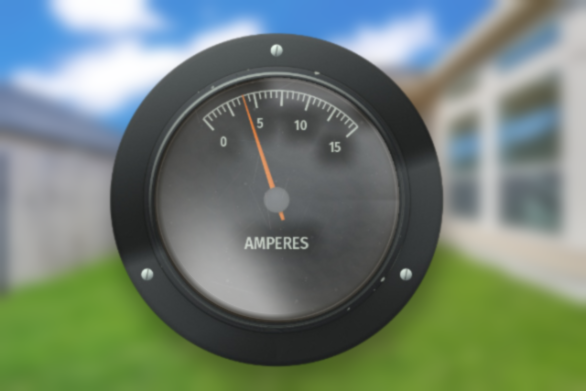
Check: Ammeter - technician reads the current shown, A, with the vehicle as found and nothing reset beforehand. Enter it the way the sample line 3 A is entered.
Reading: 4 A
